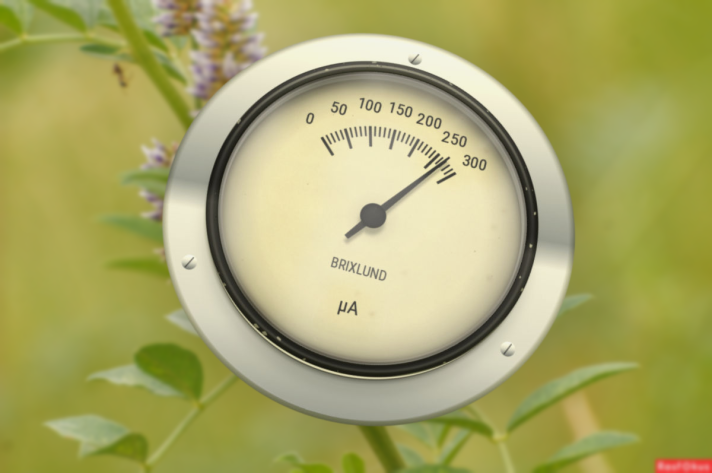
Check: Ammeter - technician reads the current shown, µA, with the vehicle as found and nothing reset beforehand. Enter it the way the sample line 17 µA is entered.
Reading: 270 µA
